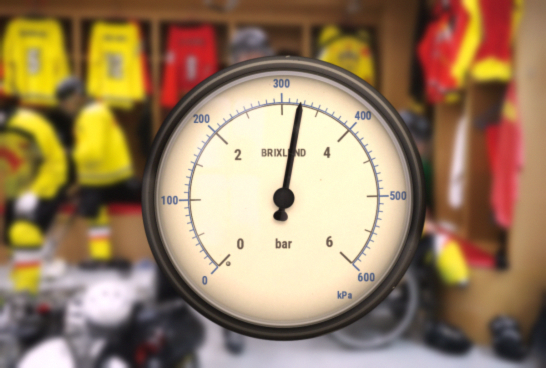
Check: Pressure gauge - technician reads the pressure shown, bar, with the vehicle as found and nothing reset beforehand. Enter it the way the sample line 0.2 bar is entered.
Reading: 3.25 bar
